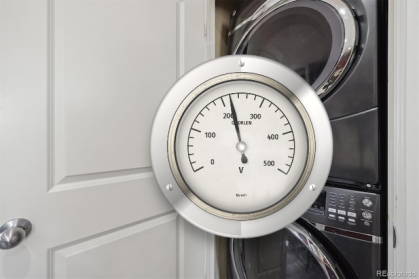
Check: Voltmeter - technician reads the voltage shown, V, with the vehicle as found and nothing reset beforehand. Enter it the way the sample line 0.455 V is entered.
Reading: 220 V
